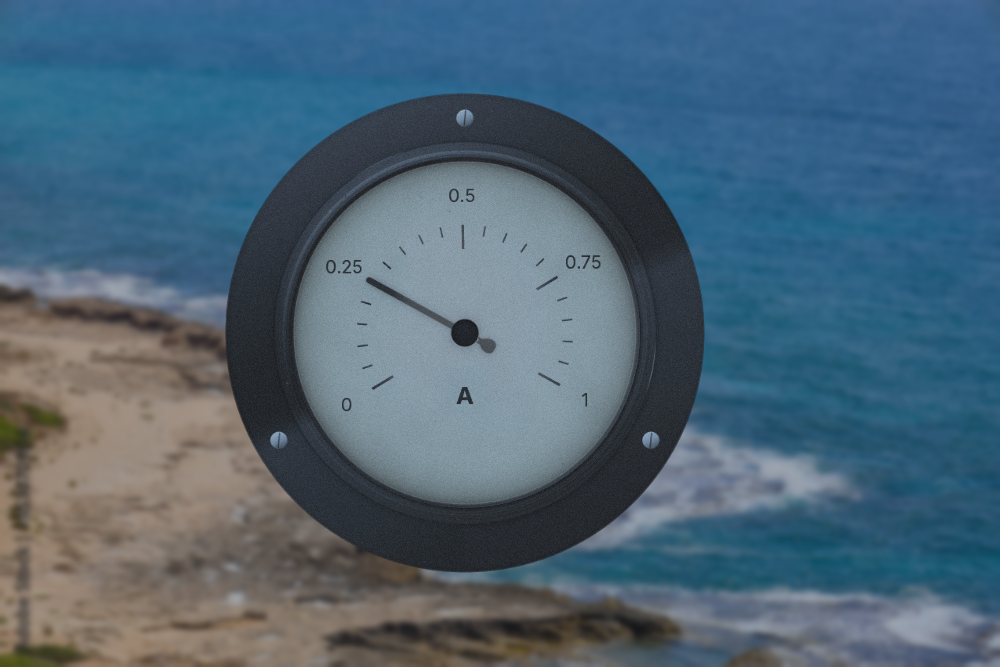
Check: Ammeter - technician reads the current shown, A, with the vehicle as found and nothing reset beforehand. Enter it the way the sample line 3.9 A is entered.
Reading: 0.25 A
